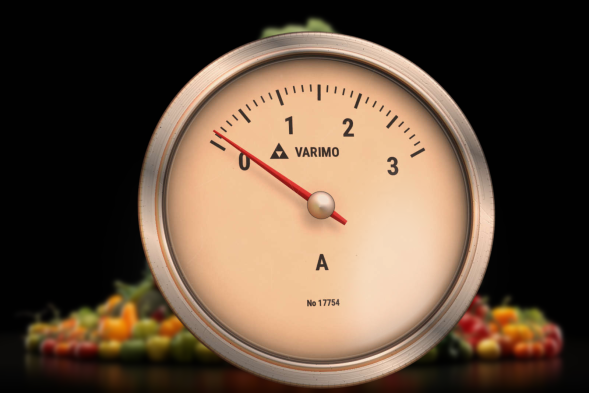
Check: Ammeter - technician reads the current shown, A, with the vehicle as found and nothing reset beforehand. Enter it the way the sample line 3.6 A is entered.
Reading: 0.1 A
